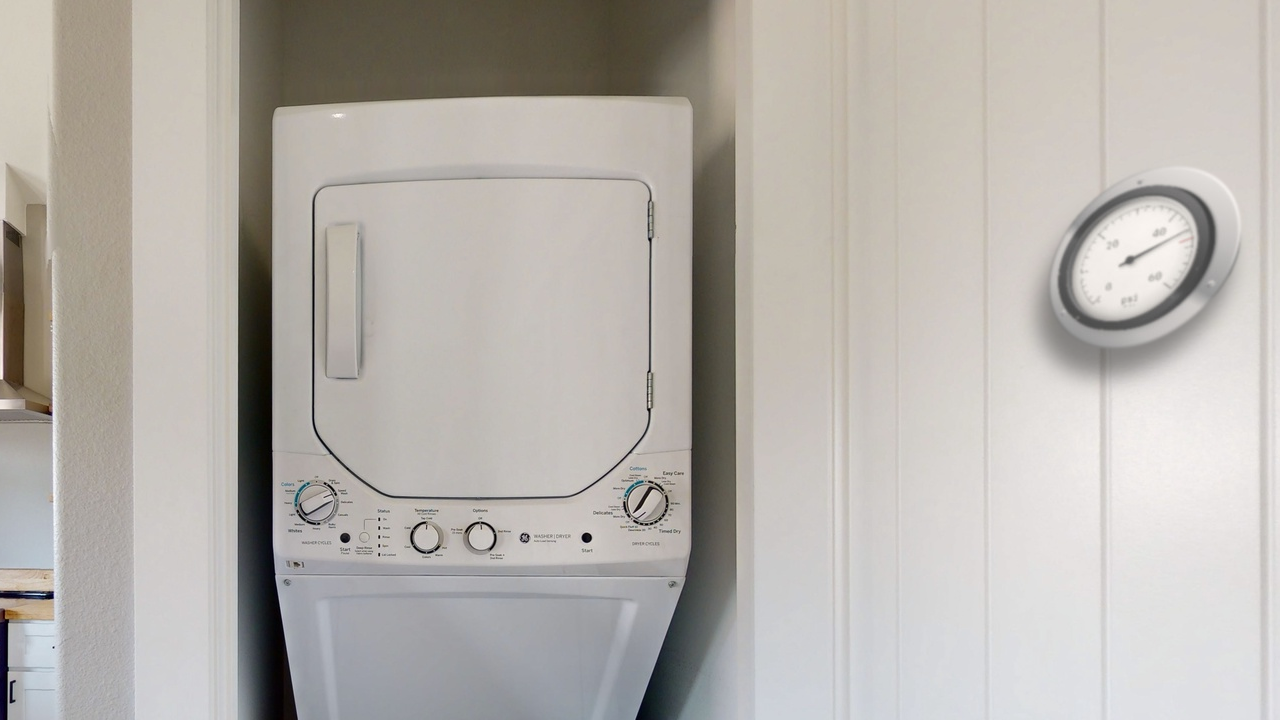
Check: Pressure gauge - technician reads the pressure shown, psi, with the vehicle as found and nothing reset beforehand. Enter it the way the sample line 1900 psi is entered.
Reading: 46 psi
